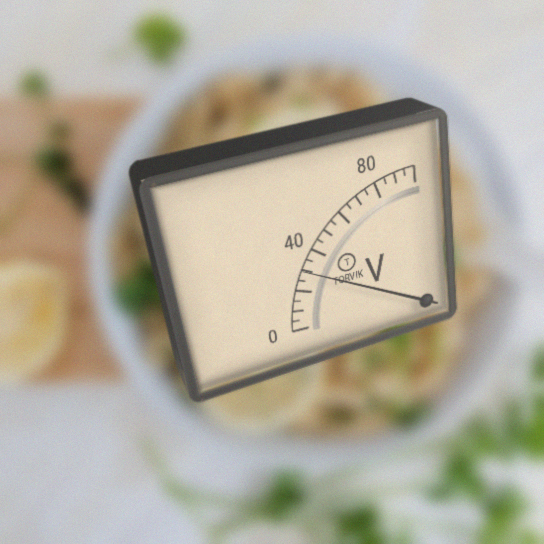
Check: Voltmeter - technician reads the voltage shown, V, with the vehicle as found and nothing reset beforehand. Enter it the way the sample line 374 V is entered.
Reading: 30 V
